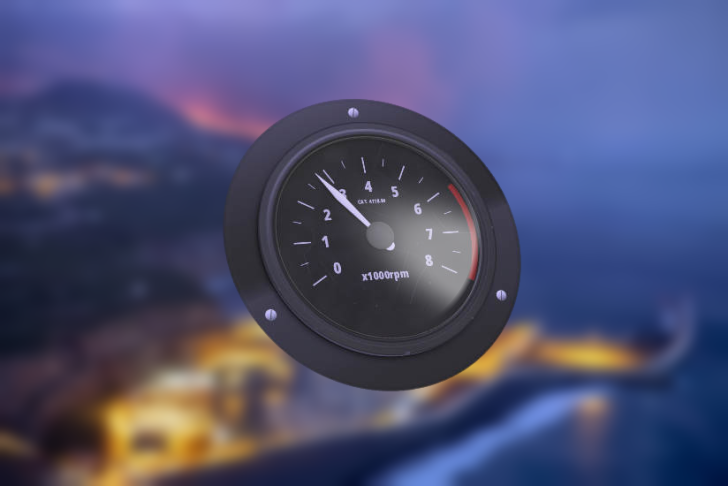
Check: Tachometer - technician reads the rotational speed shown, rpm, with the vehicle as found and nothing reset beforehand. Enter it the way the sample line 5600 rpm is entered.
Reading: 2750 rpm
